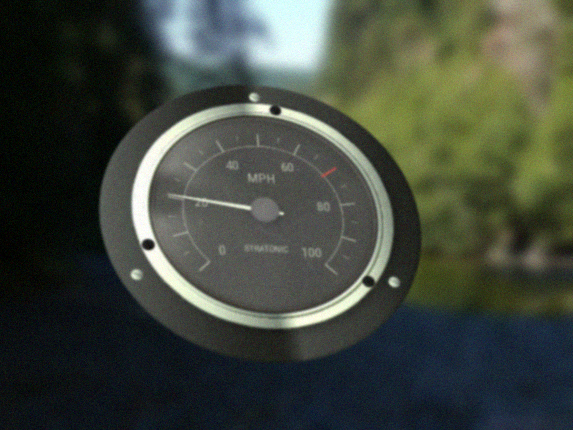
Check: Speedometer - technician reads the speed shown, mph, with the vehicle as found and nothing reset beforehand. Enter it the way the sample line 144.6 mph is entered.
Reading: 20 mph
